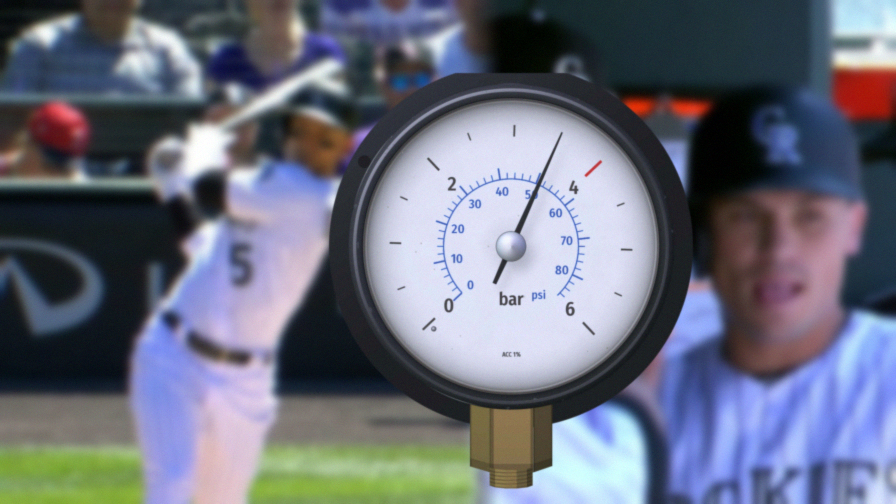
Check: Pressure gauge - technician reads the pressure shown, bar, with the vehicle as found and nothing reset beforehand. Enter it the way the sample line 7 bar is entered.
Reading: 3.5 bar
